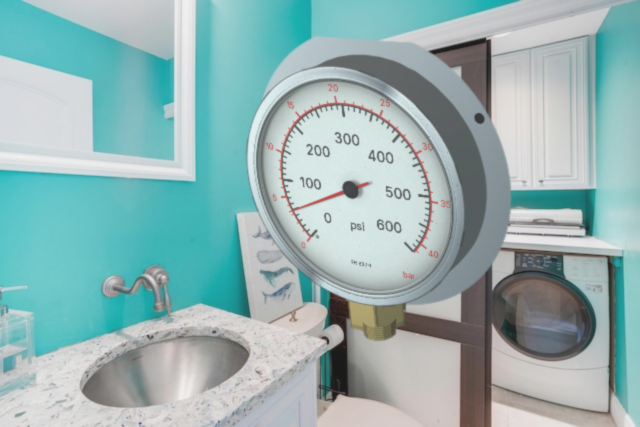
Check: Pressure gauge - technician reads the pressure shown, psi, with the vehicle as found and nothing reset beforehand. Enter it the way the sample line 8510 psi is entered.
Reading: 50 psi
